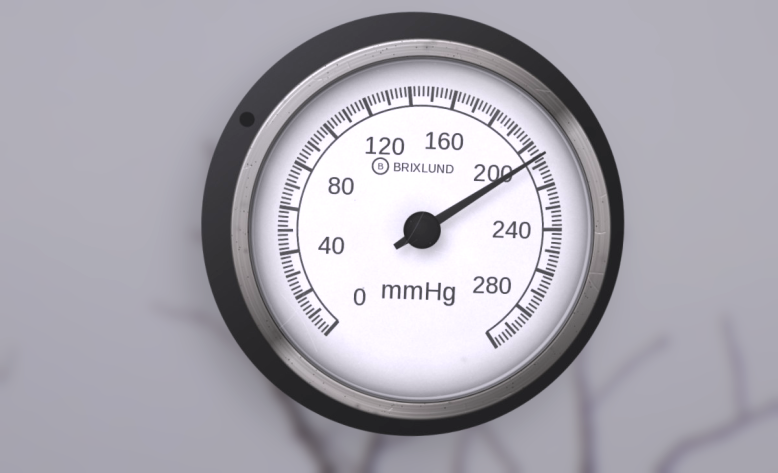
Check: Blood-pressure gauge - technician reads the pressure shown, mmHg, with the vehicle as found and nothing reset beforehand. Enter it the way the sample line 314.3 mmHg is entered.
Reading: 206 mmHg
